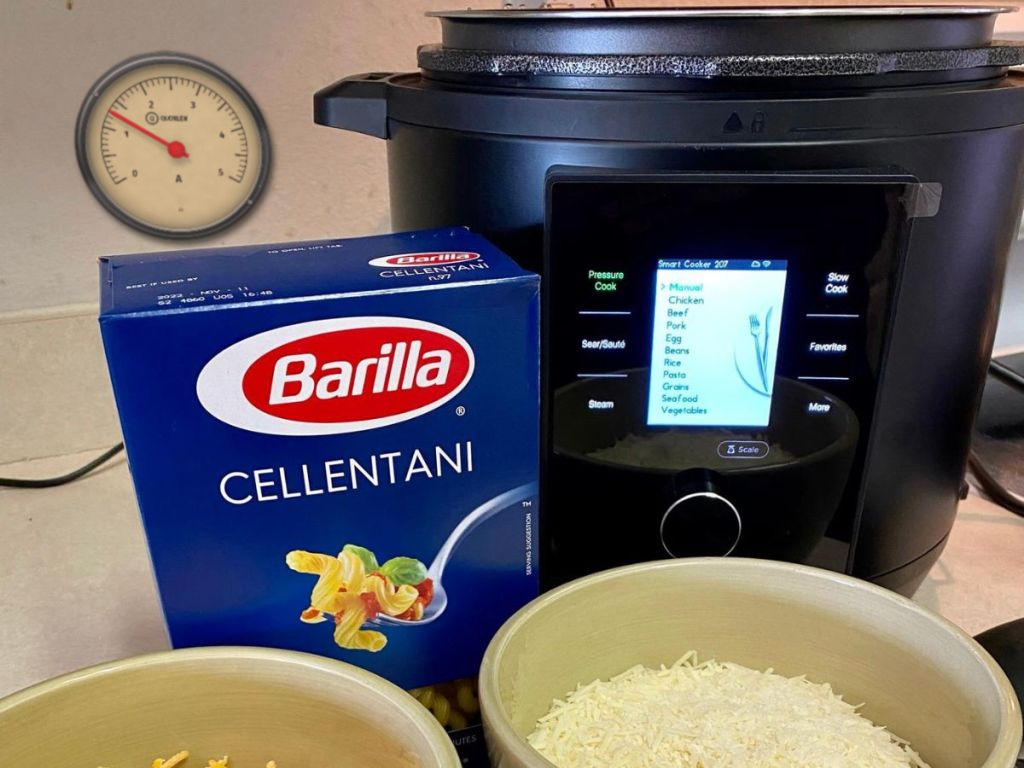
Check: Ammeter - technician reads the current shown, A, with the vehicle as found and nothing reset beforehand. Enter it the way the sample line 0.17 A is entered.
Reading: 1.3 A
